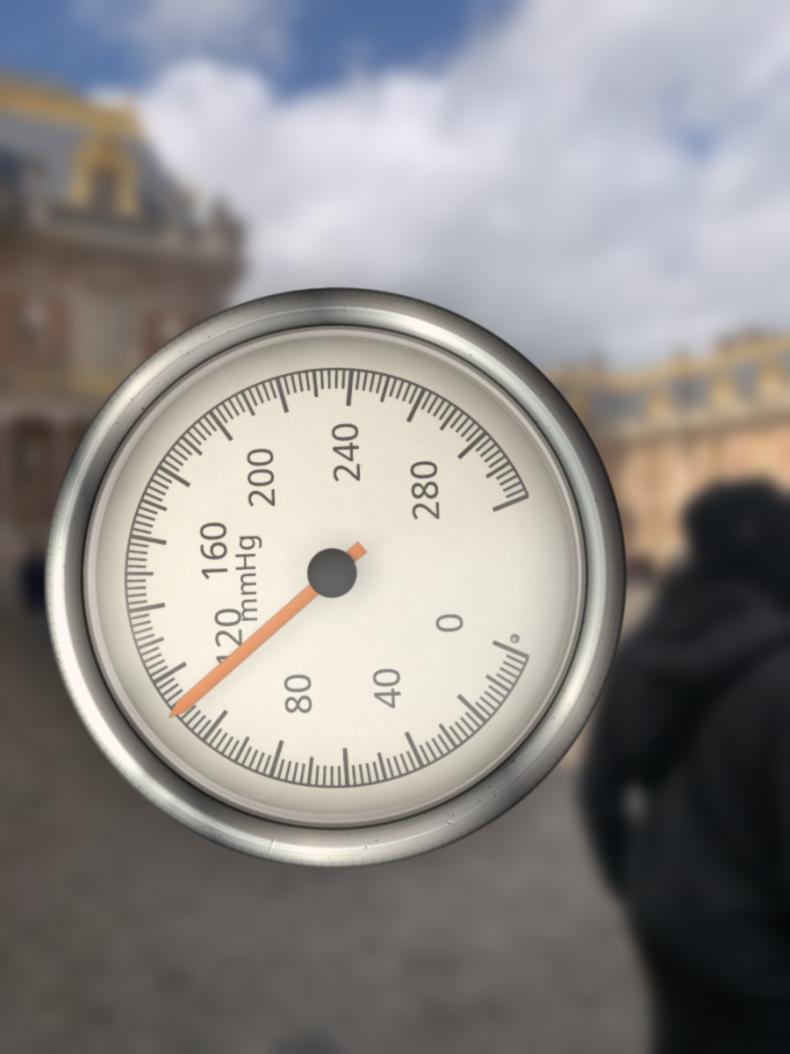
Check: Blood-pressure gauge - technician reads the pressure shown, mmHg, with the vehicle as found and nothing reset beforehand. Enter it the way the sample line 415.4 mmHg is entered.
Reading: 110 mmHg
